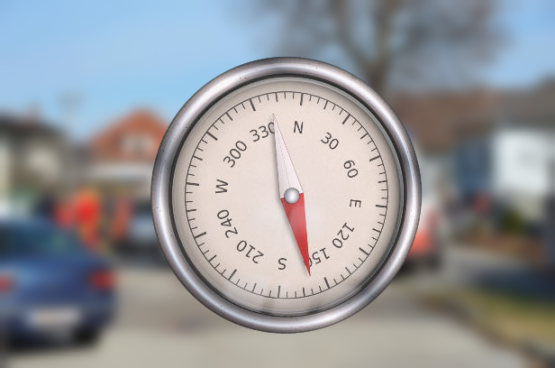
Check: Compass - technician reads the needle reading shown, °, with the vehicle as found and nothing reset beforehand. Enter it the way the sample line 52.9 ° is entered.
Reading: 160 °
